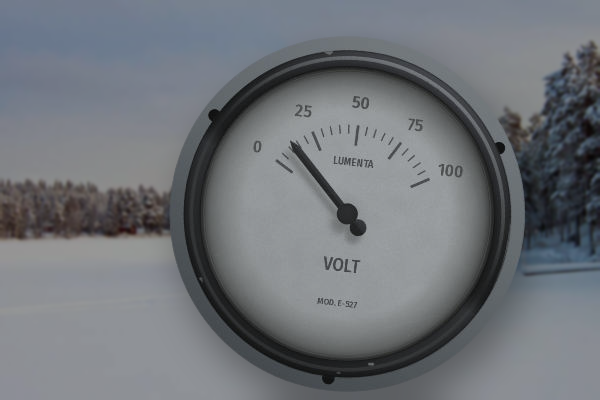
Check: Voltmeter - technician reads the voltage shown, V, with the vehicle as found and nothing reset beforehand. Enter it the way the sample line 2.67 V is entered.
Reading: 12.5 V
